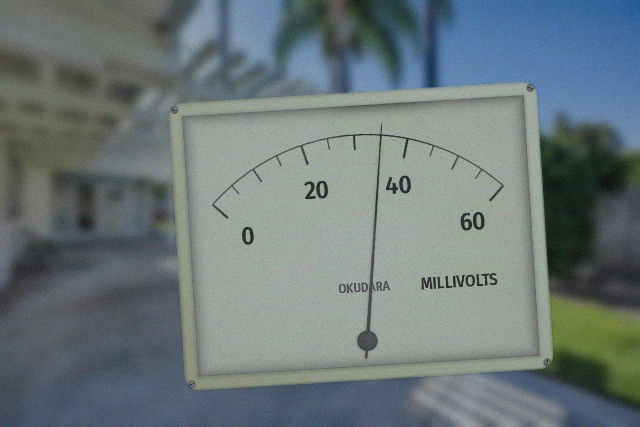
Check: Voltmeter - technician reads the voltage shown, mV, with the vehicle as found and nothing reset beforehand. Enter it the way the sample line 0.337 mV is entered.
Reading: 35 mV
